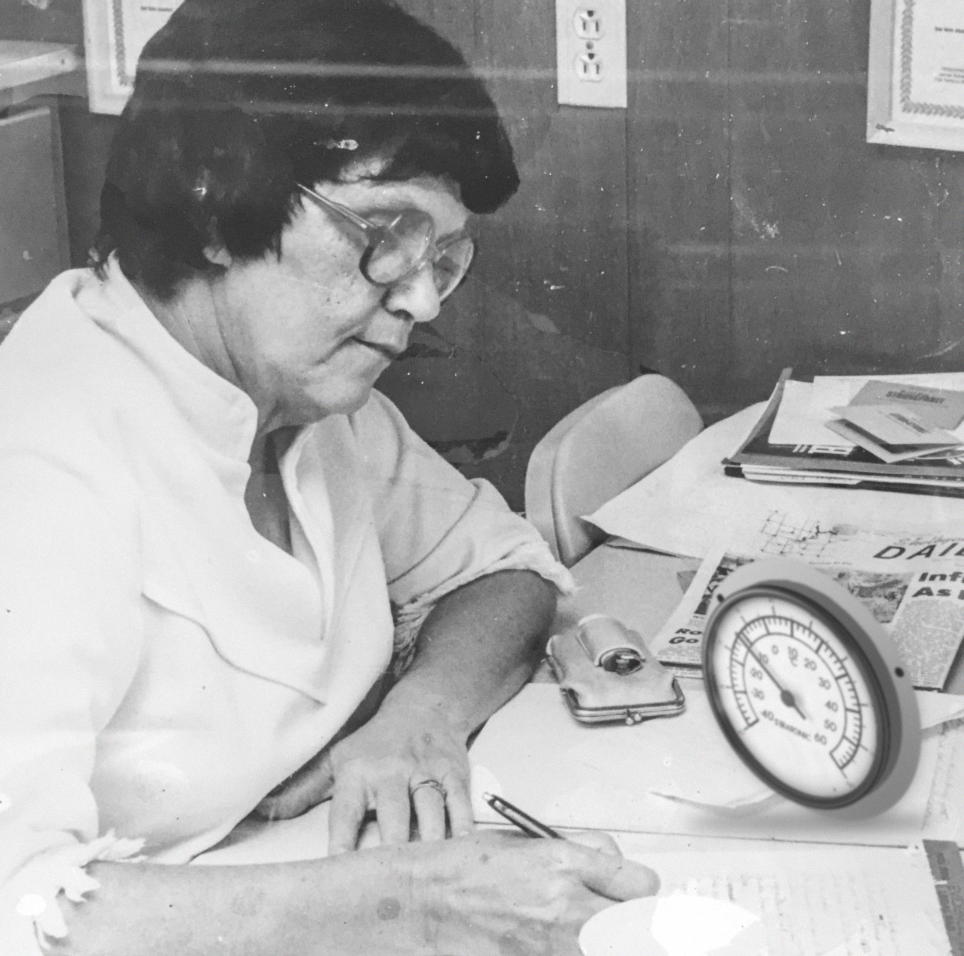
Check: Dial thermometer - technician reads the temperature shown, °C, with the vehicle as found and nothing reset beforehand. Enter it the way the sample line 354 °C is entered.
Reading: -10 °C
